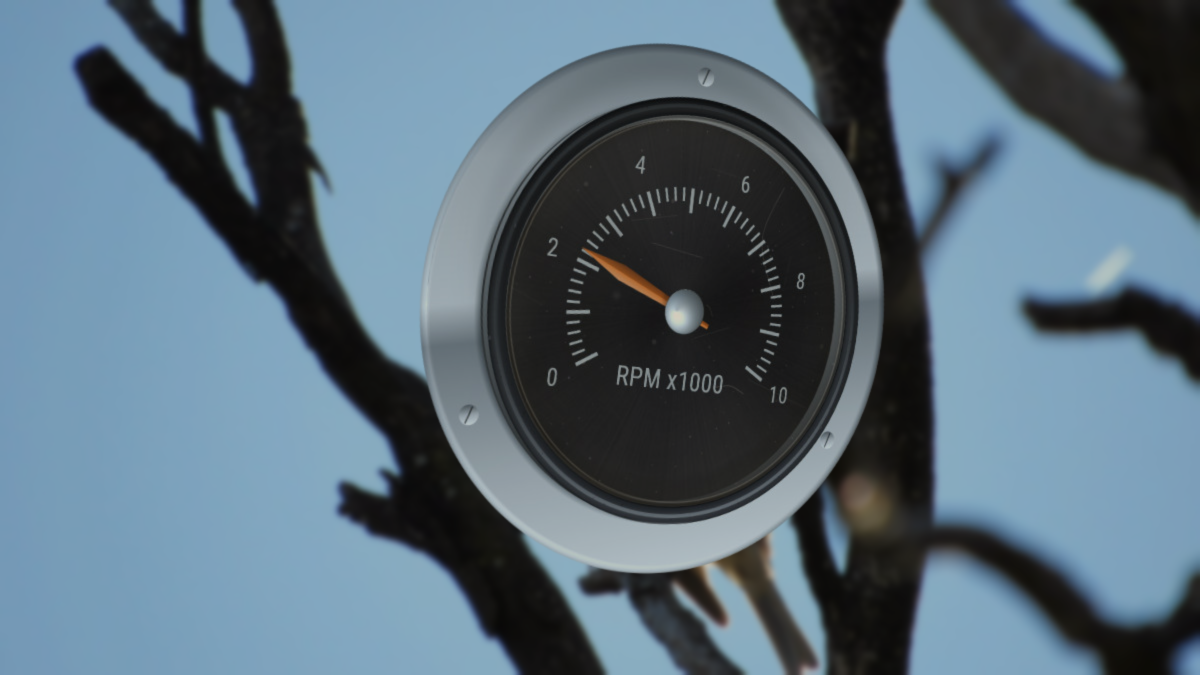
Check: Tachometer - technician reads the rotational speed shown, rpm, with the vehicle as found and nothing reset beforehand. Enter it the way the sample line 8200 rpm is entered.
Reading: 2200 rpm
